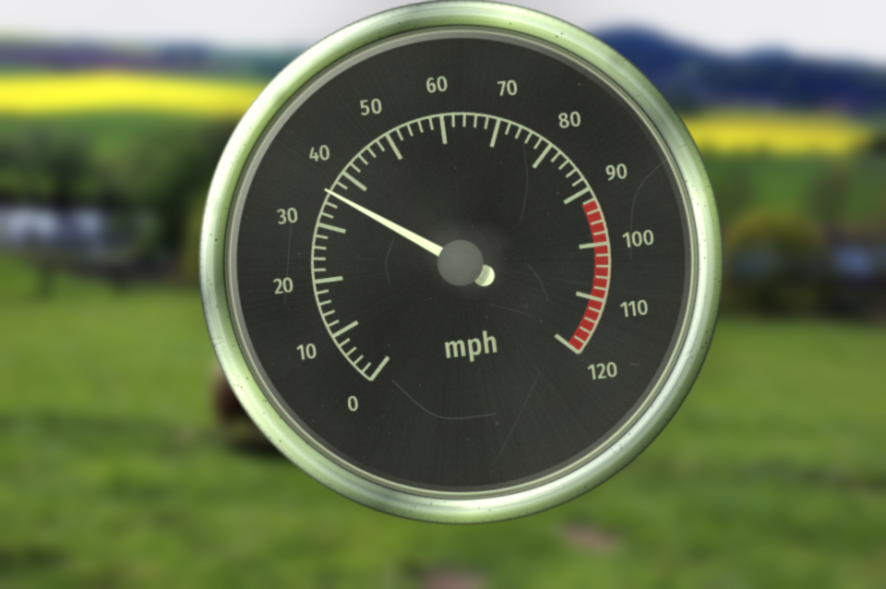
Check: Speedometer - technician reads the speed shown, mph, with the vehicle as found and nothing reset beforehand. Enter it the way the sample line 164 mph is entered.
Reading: 36 mph
